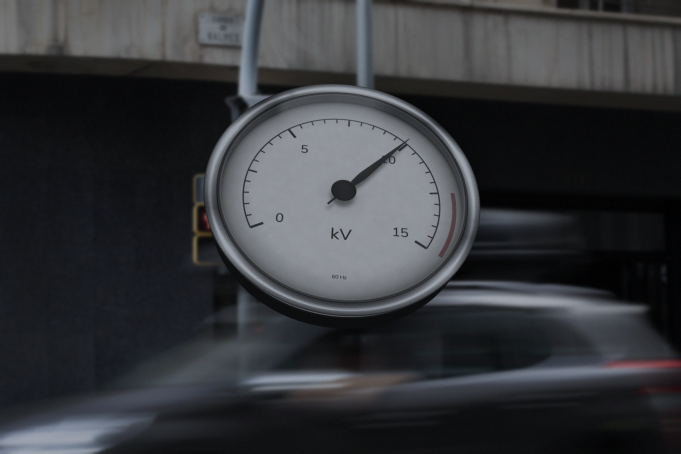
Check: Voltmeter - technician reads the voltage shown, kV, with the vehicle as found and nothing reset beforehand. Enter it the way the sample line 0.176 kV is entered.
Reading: 10 kV
